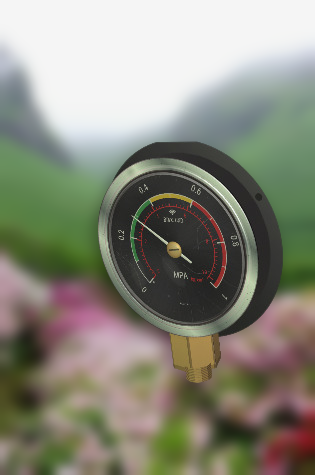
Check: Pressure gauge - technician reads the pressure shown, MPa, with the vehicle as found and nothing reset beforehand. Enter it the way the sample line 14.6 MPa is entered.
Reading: 0.3 MPa
